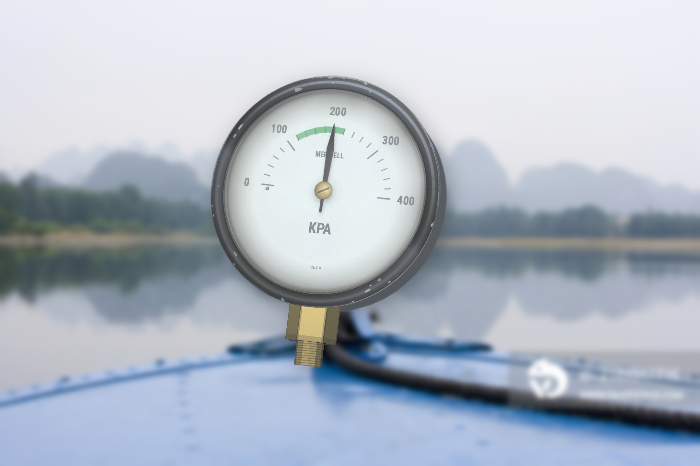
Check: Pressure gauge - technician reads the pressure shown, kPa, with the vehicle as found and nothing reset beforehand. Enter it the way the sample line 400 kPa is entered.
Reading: 200 kPa
